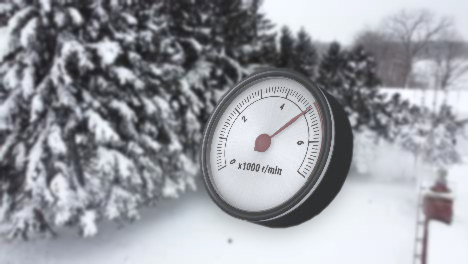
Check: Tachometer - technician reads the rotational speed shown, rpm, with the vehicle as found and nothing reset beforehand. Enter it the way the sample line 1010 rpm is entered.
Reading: 5000 rpm
